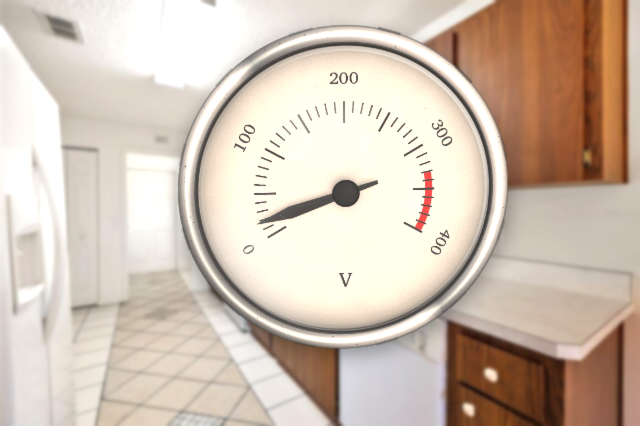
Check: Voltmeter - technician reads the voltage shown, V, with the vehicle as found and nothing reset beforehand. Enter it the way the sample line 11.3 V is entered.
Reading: 20 V
